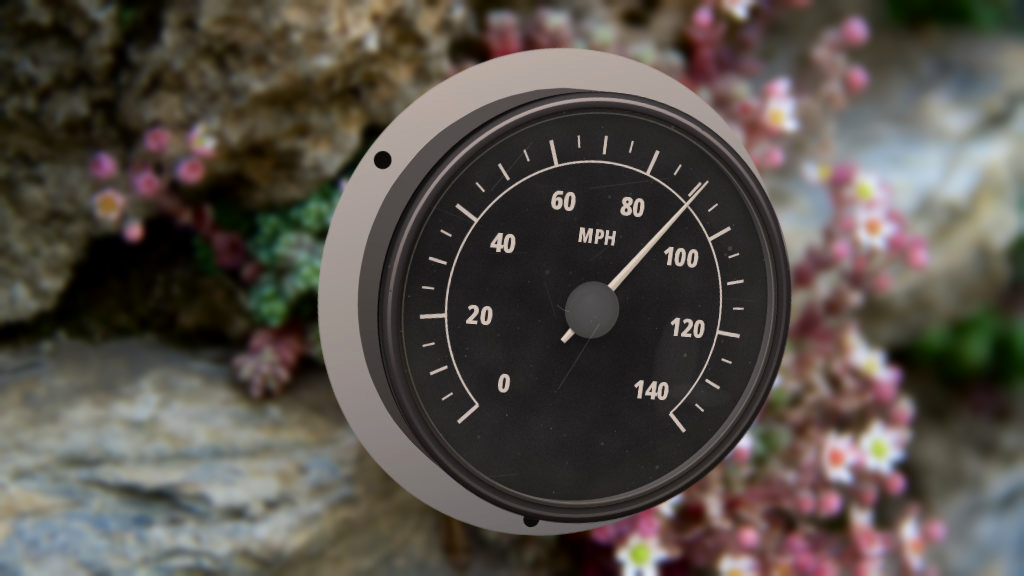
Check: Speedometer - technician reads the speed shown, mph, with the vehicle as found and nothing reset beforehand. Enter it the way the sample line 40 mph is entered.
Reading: 90 mph
